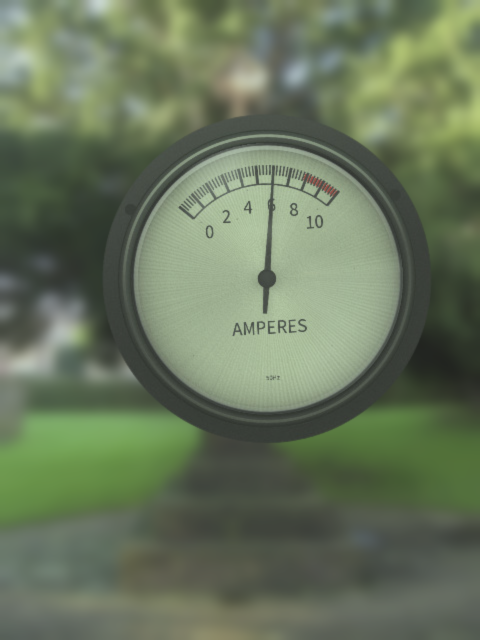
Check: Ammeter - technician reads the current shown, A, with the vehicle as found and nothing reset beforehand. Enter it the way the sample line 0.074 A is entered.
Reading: 6 A
